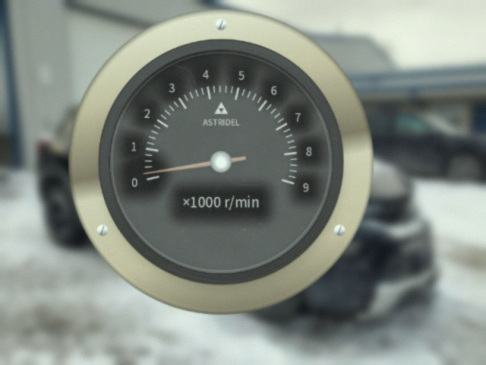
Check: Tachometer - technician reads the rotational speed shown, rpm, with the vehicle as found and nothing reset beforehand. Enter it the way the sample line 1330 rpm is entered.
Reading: 200 rpm
